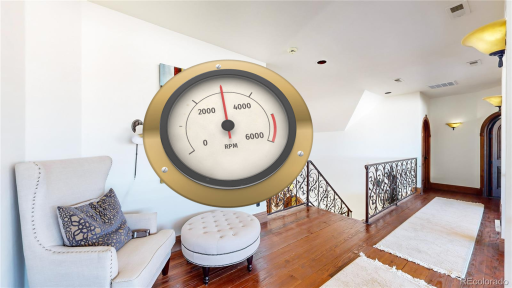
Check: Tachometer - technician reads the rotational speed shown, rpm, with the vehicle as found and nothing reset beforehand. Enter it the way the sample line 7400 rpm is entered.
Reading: 3000 rpm
